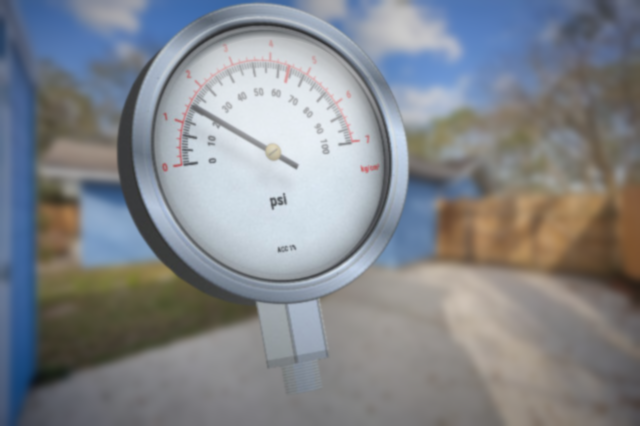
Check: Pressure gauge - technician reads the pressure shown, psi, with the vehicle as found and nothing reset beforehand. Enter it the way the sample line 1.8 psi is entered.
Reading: 20 psi
